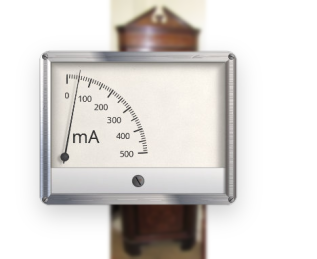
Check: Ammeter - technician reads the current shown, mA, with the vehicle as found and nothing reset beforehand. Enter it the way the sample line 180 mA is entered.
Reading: 50 mA
